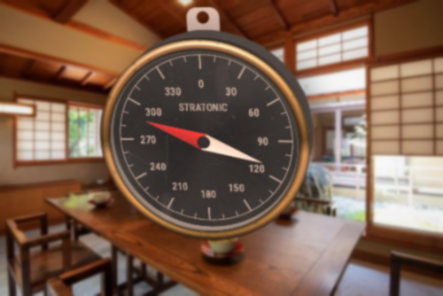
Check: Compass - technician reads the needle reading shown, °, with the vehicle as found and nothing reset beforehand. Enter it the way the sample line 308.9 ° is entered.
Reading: 290 °
